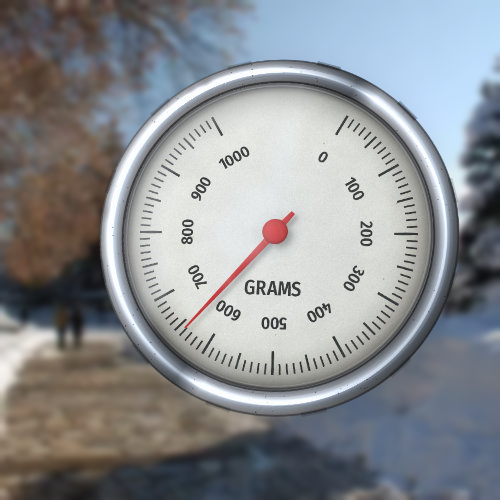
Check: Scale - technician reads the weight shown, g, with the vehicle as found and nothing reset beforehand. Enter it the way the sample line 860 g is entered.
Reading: 640 g
